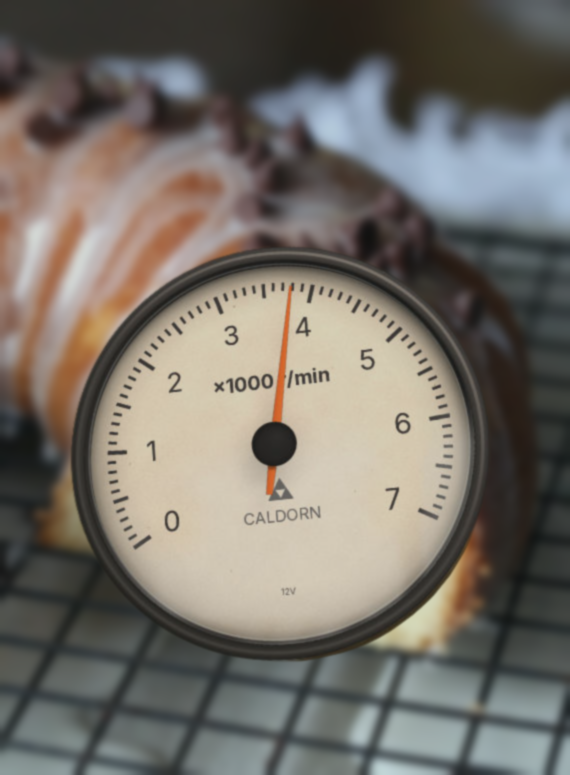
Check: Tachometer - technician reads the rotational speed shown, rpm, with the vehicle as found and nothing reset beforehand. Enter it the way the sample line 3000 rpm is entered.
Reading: 3800 rpm
